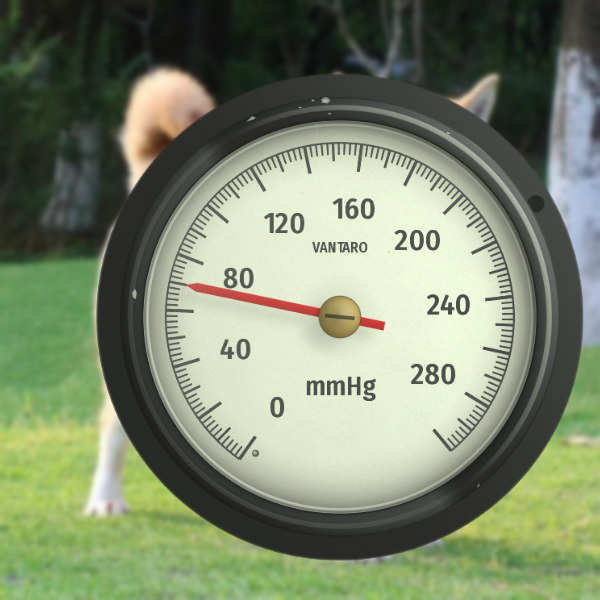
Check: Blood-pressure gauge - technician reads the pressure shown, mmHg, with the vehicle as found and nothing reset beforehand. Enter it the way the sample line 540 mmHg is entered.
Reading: 70 mmHg
